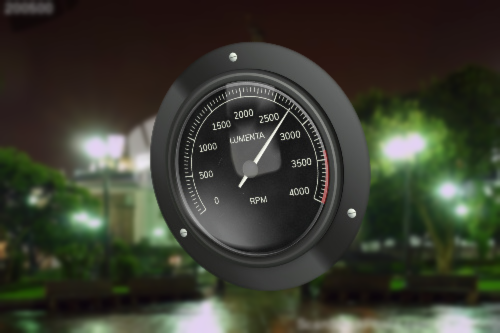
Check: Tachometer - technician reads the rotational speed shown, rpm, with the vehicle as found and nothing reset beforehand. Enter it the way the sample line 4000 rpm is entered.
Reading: 2750 rpm
